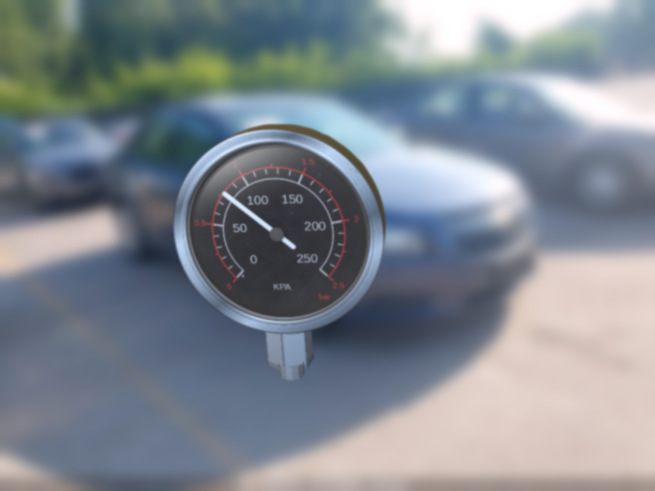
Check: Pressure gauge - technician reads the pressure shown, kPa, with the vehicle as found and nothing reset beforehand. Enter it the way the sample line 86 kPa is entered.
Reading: 80 kPa
